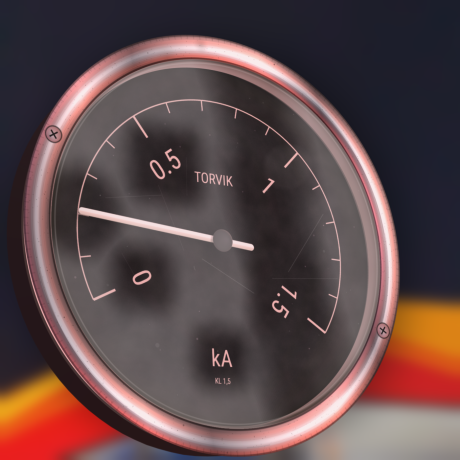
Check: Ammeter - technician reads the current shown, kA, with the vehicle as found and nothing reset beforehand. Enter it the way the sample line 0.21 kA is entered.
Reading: 0.2 kA
